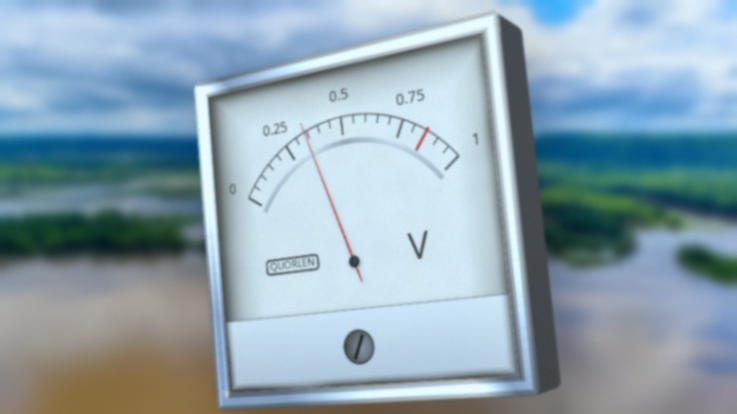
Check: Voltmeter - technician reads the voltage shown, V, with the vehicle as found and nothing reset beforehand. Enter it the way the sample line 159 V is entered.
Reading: 0.35 V
